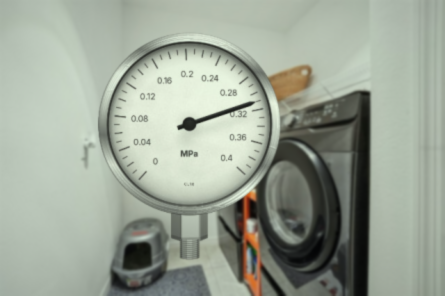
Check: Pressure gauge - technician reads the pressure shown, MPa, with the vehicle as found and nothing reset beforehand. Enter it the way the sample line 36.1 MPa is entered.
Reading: 0.31 MPa
